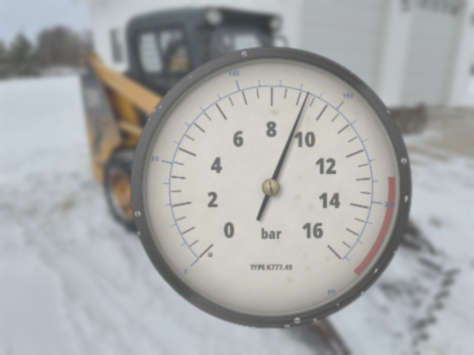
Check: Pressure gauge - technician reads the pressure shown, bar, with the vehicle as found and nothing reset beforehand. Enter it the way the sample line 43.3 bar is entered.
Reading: 9.25 bar
